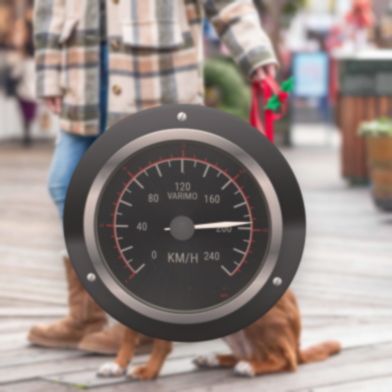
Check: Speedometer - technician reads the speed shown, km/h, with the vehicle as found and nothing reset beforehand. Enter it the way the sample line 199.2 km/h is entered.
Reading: 195 km/h
